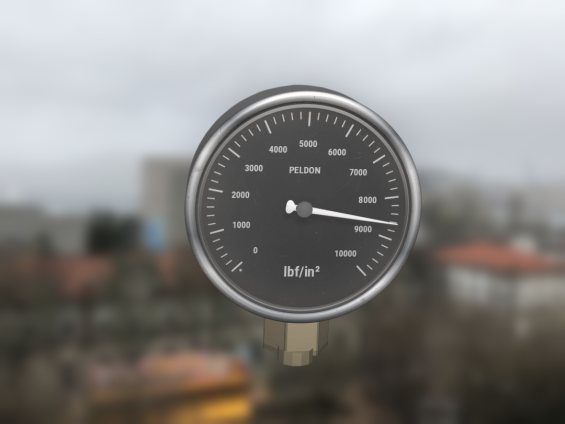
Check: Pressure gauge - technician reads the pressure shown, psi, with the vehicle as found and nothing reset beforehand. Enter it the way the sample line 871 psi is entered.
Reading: 8600 psi
